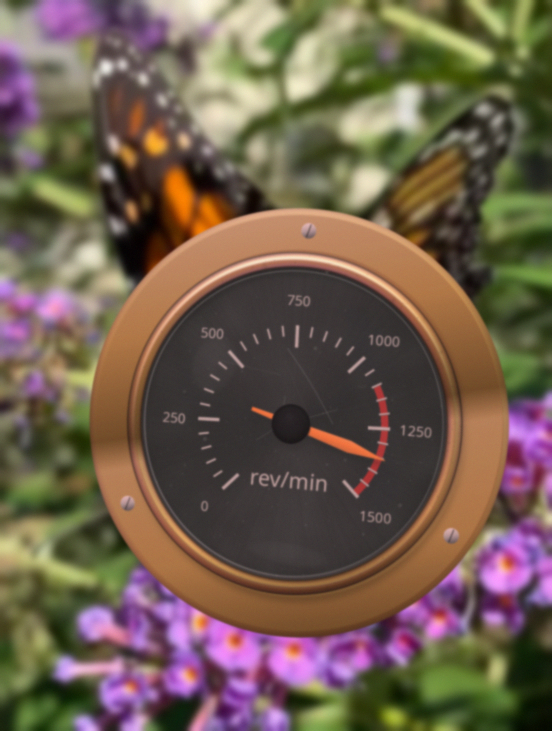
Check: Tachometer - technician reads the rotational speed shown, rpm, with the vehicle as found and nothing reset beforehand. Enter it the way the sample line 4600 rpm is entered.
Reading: 1350 rpm
